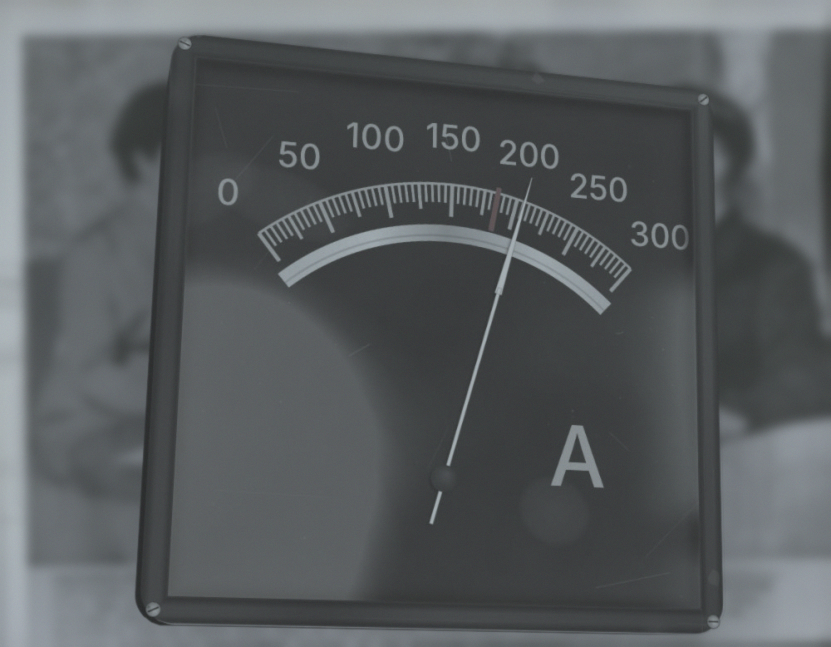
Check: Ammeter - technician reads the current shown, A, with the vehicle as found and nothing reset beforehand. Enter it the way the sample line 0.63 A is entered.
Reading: 205 A
